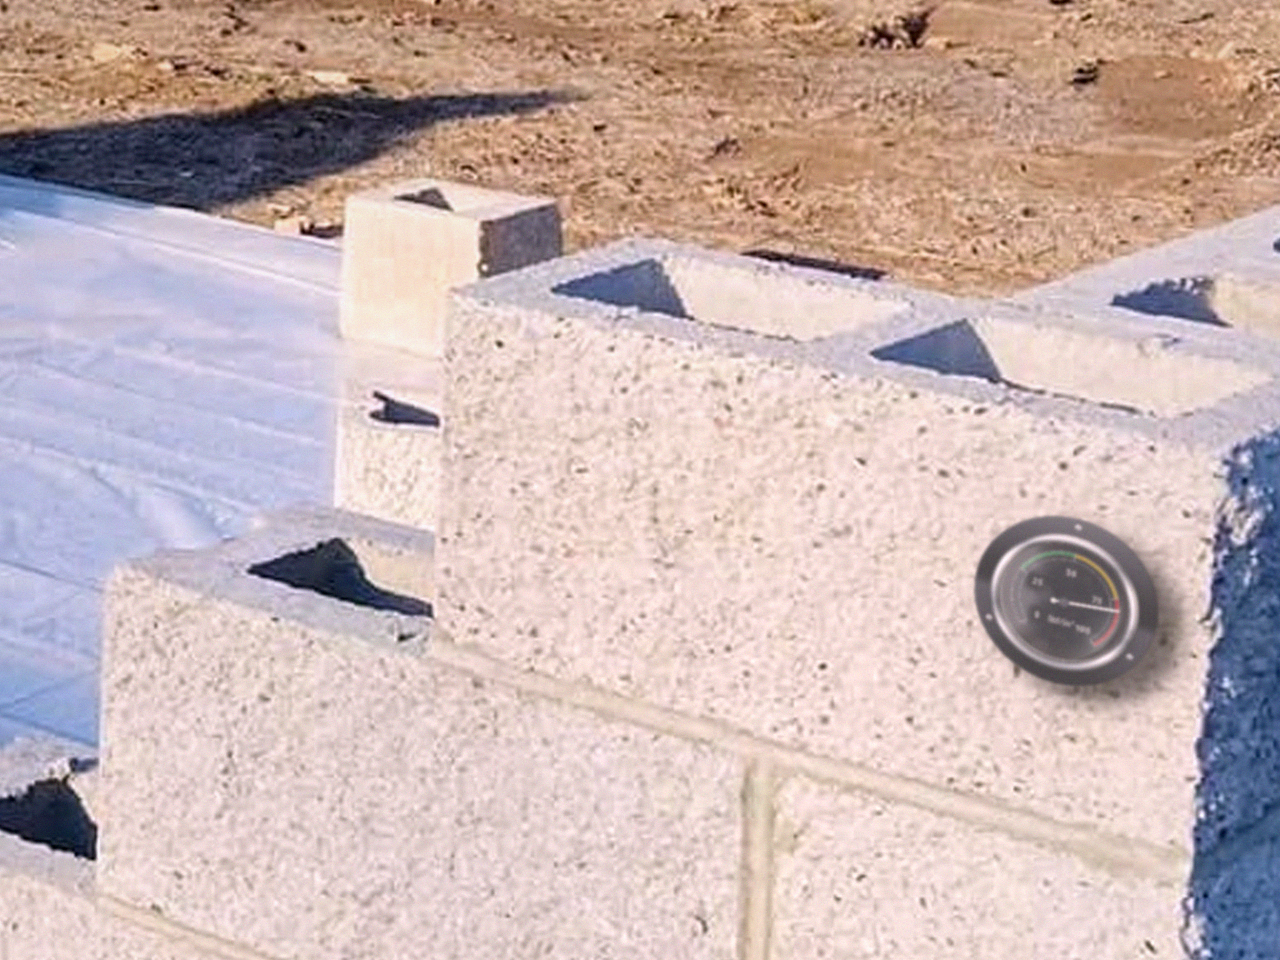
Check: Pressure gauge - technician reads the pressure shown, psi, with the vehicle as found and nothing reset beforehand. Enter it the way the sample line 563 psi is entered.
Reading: 80 psi
